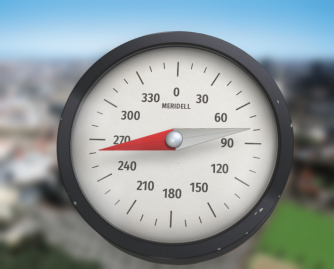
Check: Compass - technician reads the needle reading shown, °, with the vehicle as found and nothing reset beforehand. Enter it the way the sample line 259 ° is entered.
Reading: 260 °
